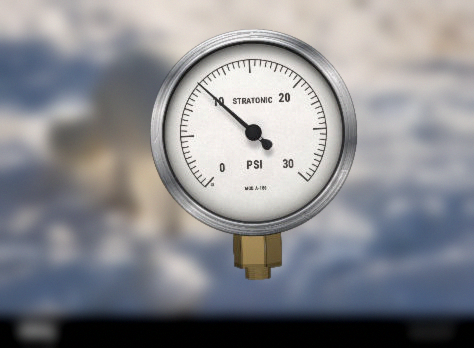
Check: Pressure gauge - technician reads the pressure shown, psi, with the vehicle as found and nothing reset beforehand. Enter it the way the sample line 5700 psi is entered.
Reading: 10 psi
